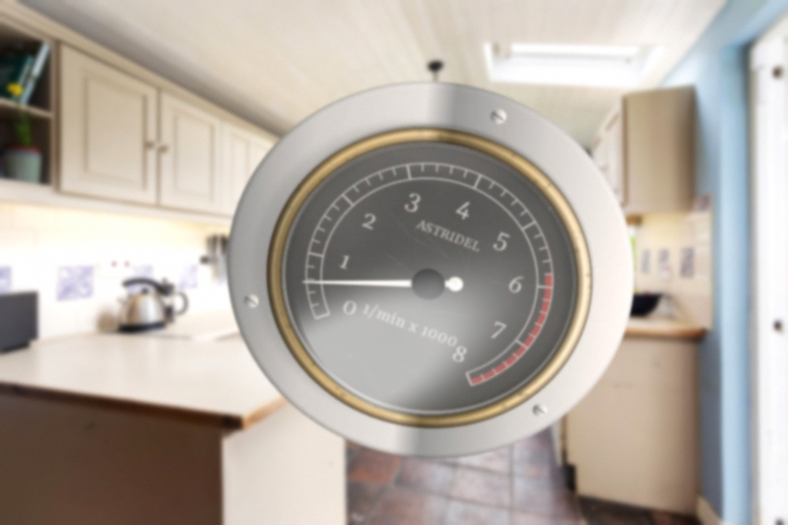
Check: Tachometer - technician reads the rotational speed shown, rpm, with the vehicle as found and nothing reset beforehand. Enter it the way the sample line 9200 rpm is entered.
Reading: 600 rpm
